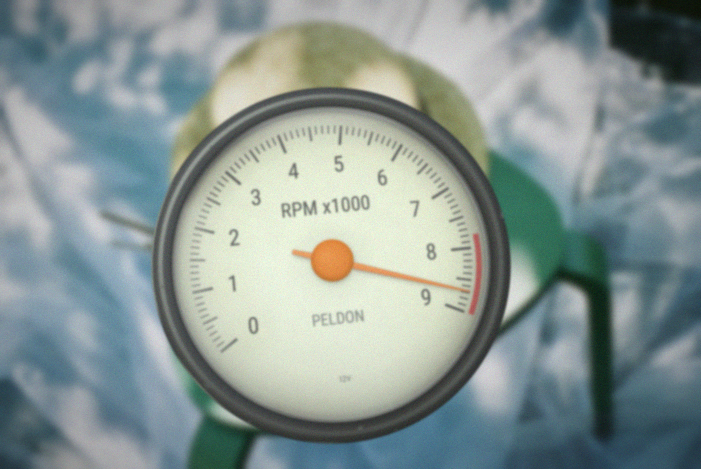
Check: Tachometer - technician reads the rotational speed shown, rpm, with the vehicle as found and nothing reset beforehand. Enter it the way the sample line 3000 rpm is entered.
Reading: 8700 rpm
